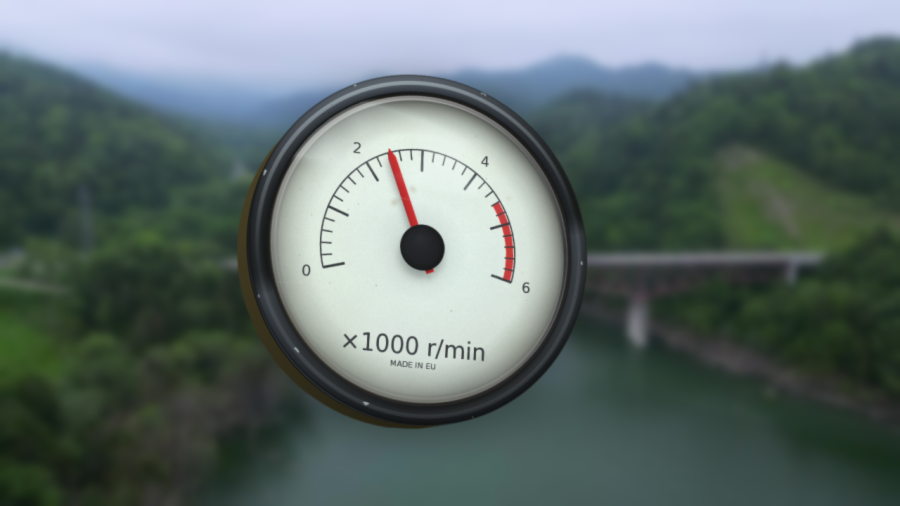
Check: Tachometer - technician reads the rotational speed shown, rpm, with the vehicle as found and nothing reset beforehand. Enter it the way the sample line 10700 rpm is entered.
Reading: 2400 rpm
